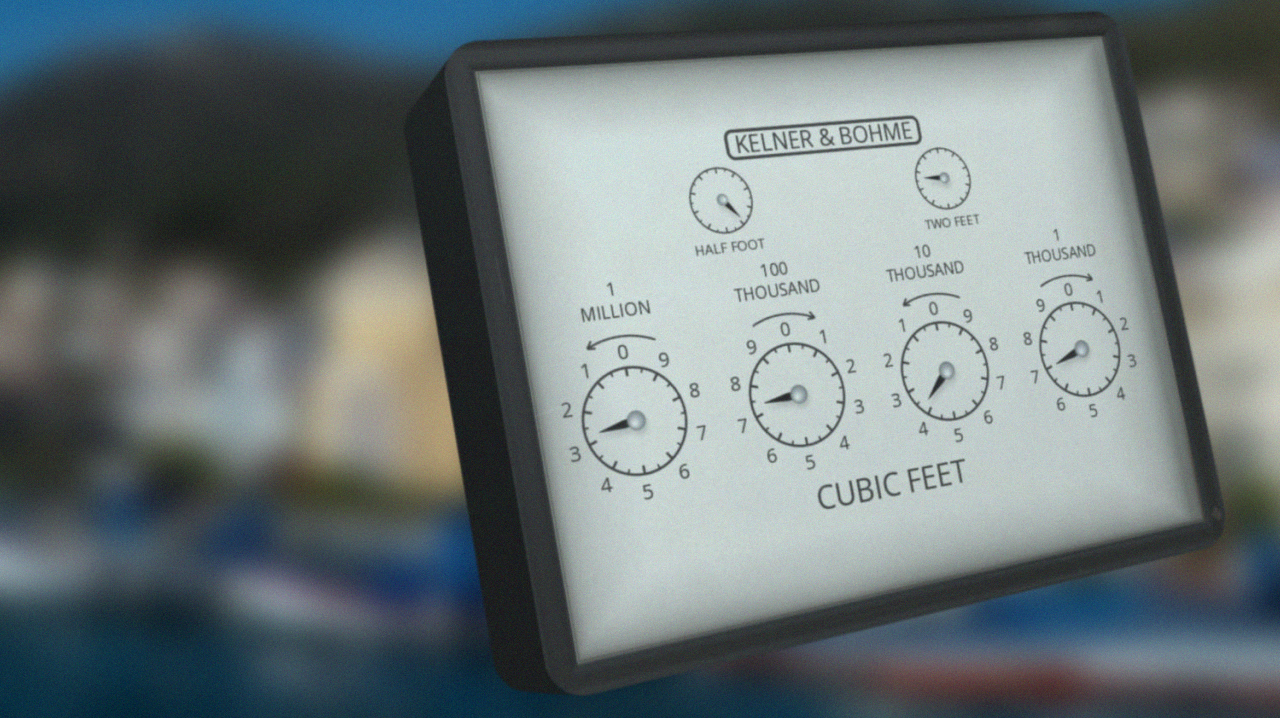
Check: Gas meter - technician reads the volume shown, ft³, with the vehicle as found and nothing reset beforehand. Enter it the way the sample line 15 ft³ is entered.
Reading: 273700 ft³
